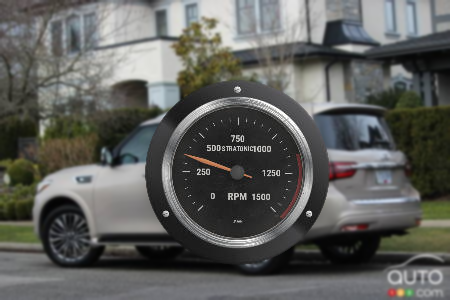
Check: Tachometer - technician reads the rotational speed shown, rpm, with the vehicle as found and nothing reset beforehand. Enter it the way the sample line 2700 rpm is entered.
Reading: 350 rpm
